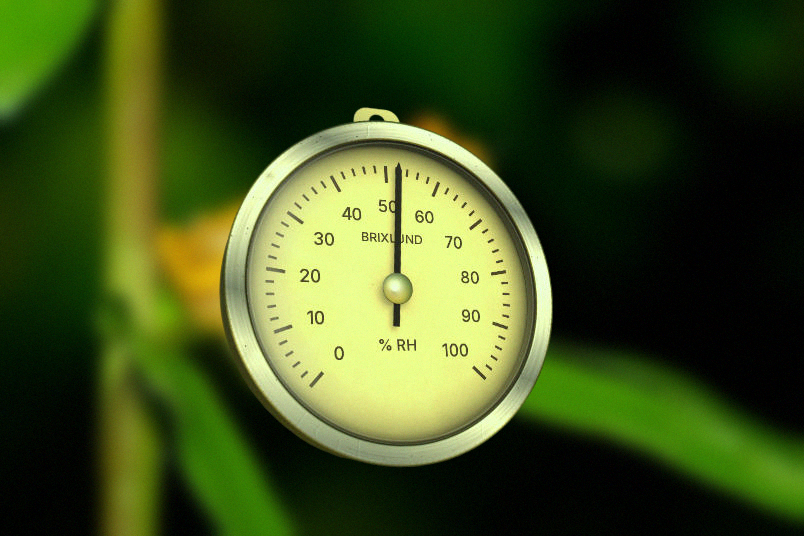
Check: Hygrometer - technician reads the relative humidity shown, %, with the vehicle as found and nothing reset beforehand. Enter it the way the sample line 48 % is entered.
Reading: 52 %
